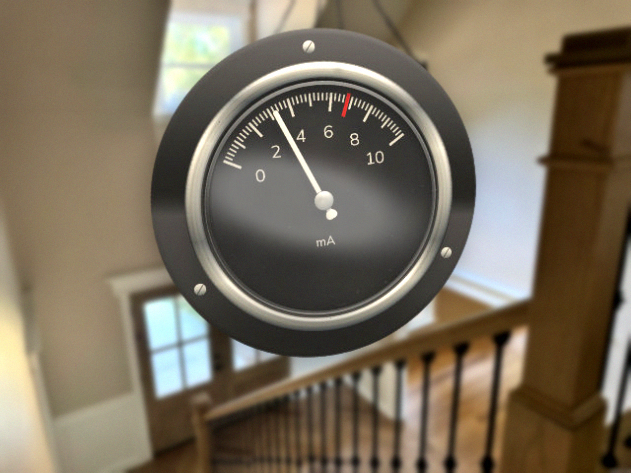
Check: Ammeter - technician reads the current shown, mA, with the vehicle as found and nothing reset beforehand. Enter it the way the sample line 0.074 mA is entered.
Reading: 3.2 mA
